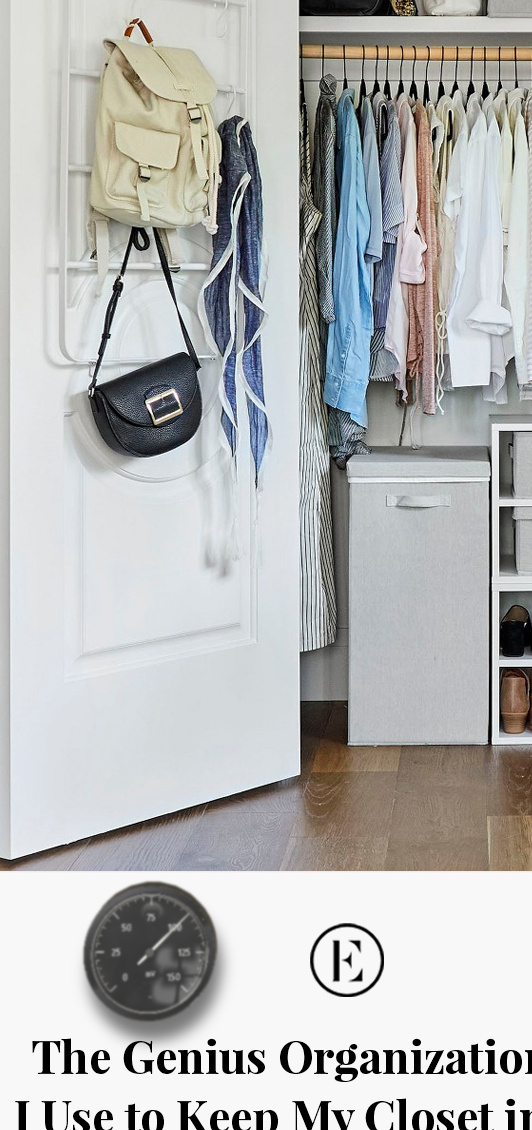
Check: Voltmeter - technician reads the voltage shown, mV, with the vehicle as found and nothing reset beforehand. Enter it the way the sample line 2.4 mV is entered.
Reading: 100 mV
